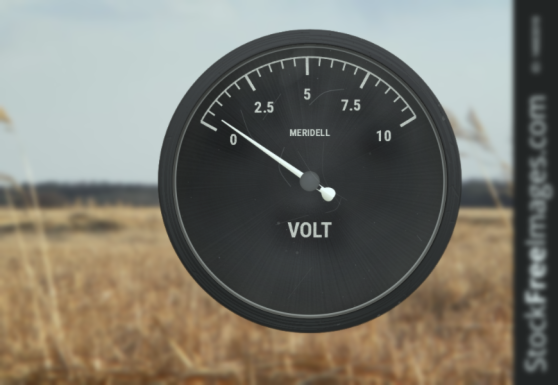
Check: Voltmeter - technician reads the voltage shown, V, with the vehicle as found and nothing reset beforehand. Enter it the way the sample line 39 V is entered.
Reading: 0.5 V
